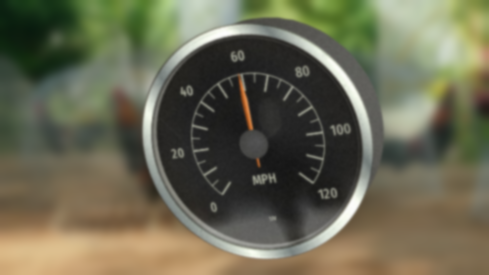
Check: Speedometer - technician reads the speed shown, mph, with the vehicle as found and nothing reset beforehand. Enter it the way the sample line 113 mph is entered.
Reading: 60 mph
